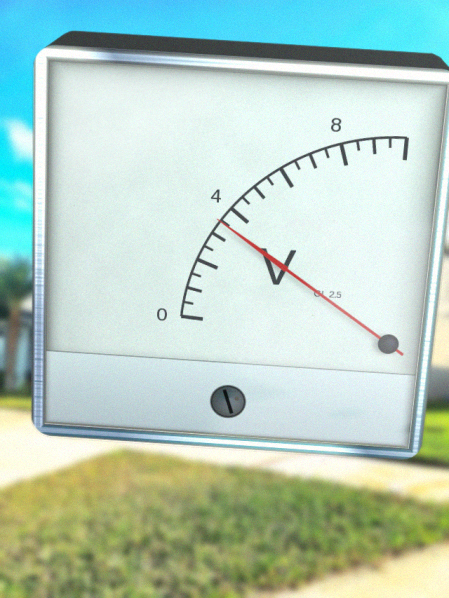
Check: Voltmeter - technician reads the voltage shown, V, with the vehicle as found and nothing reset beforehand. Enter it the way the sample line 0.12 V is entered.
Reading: 3.5 V
